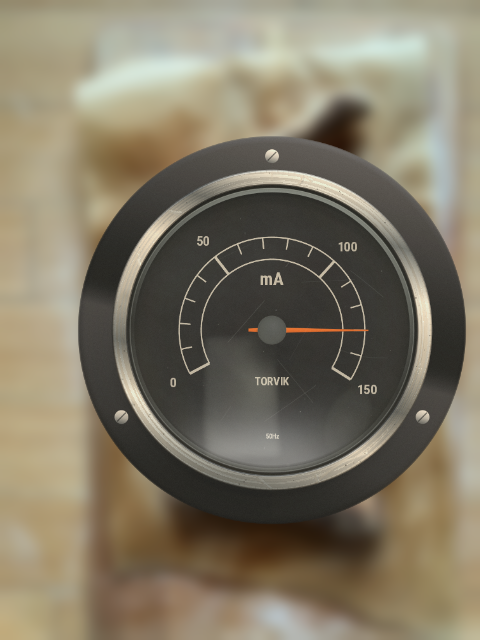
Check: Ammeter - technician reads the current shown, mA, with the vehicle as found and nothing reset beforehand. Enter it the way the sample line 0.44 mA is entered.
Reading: 130 mA
